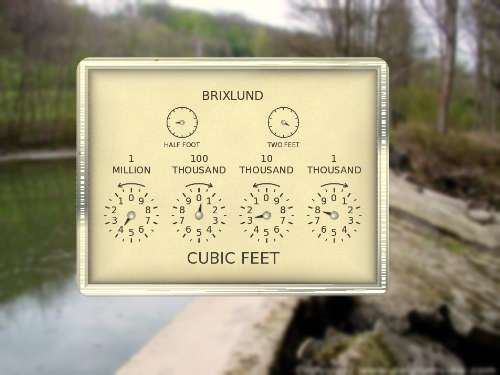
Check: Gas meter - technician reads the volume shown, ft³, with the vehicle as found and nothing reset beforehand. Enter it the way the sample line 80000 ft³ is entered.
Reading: 402800 ft³
